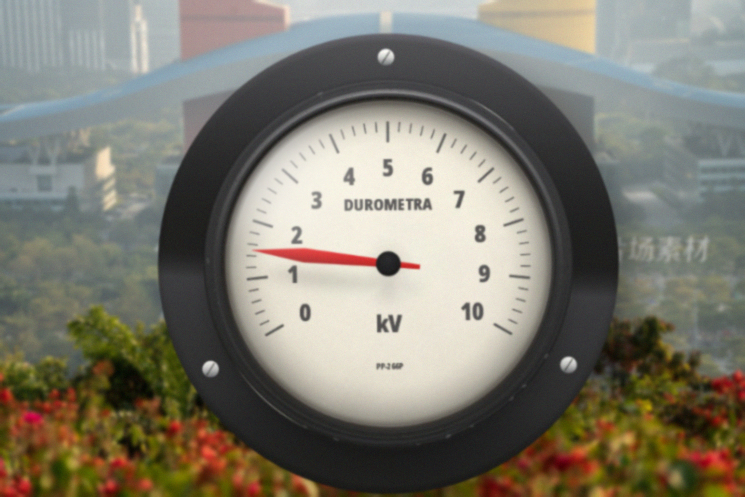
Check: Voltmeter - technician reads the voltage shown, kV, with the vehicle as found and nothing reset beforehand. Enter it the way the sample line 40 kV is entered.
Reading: 1.5 kV
